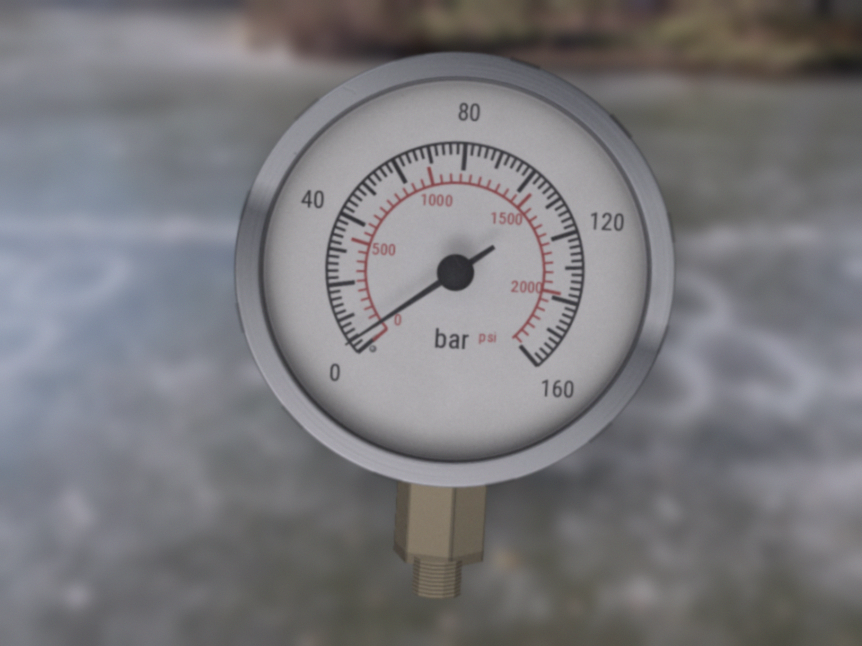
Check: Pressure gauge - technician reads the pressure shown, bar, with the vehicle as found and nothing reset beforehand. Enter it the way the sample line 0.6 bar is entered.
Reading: 4 bar
